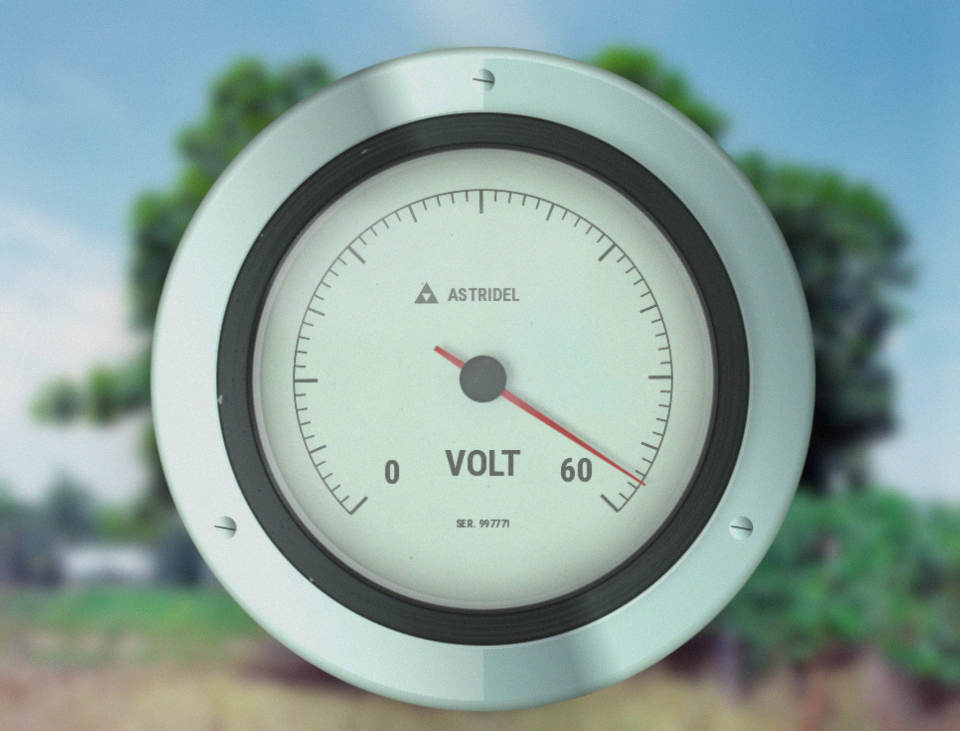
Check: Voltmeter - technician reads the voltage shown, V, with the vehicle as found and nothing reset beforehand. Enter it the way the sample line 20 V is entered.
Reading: 57.5 V
